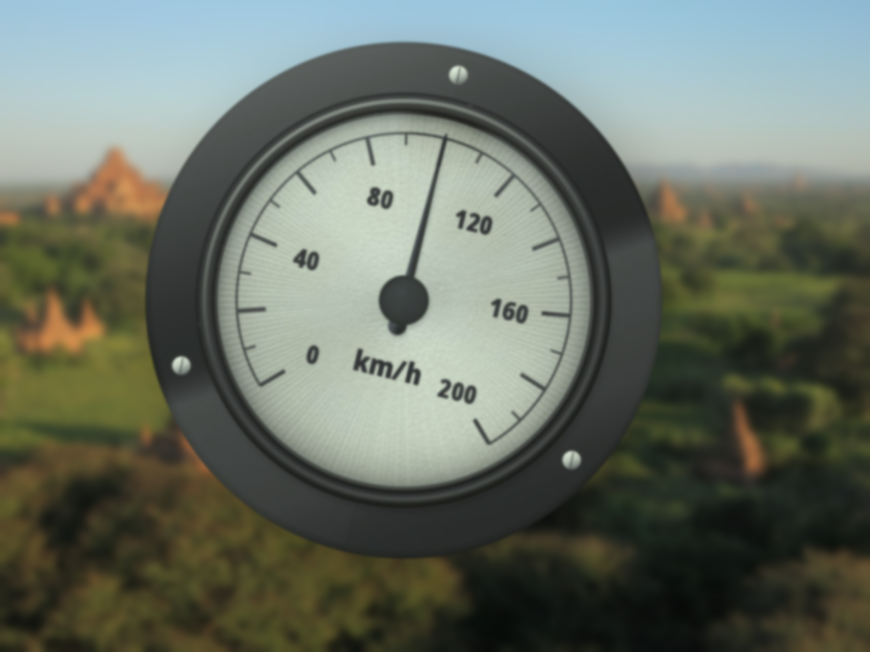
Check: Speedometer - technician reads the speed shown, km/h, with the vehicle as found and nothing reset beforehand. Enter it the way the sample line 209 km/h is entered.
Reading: 100 km/h
